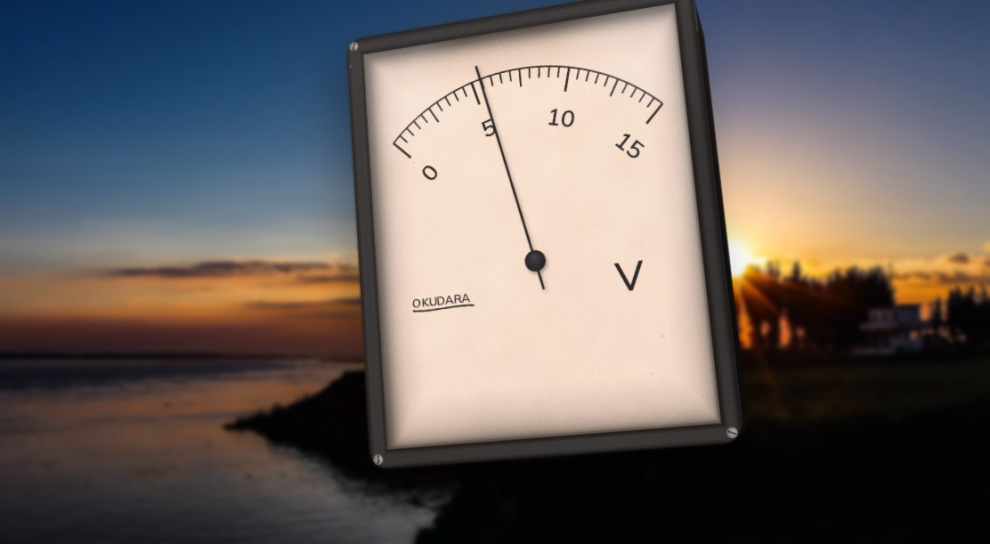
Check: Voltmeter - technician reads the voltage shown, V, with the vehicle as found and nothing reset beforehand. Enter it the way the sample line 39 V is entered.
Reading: 5.5 V
